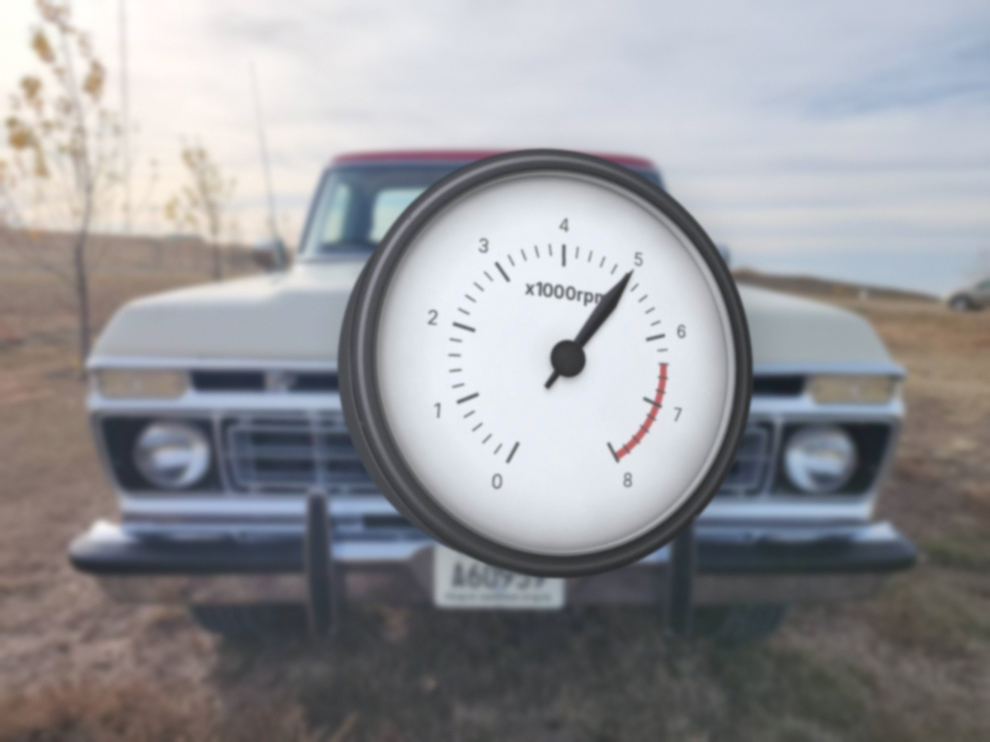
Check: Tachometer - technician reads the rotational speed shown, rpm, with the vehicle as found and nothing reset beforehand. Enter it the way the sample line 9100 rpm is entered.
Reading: 5000 rpm
